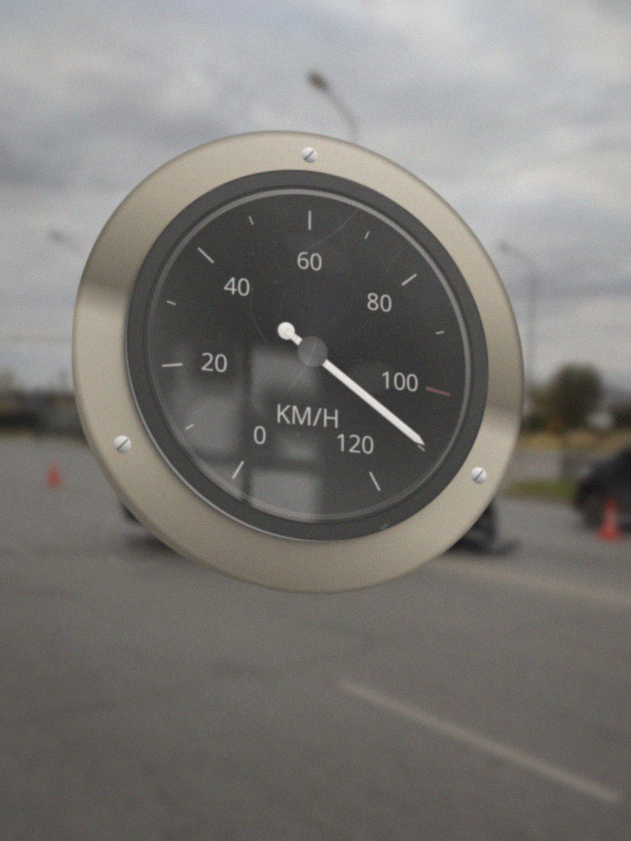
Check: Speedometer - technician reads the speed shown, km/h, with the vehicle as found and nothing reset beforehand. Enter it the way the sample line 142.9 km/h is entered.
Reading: 110 km/h
